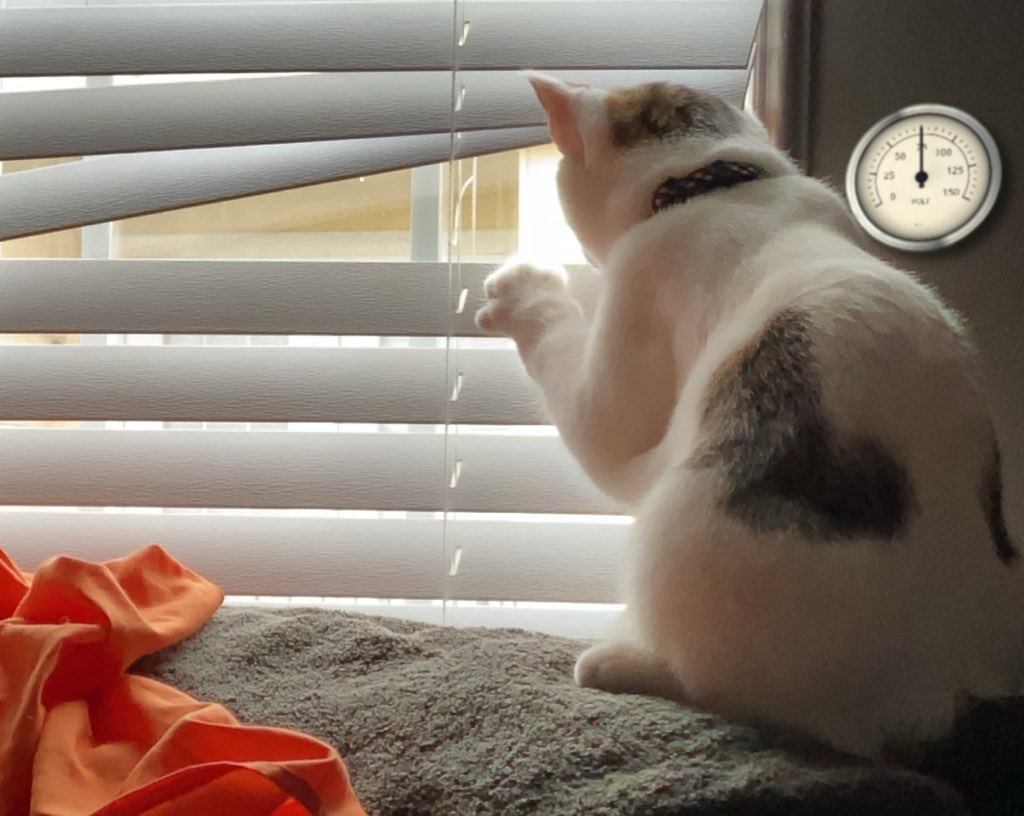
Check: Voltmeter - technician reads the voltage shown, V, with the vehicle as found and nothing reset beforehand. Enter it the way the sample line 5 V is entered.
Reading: 75 V
